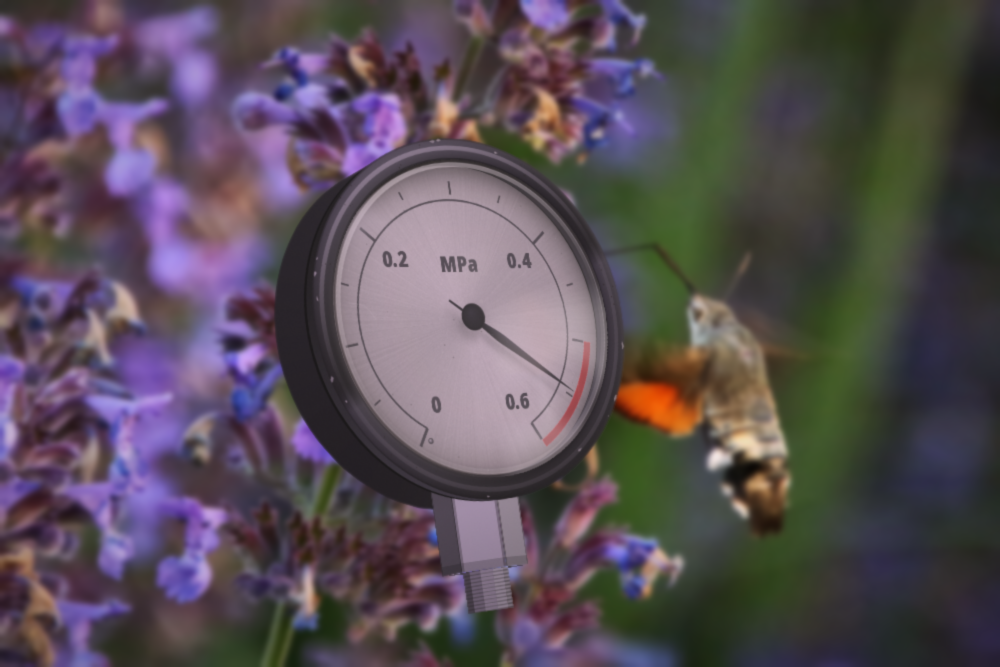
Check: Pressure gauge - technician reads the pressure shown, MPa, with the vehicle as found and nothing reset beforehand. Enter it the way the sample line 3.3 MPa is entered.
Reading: 0.55 MPa
